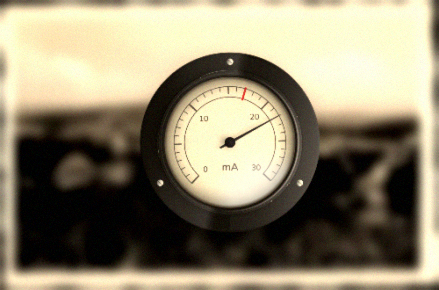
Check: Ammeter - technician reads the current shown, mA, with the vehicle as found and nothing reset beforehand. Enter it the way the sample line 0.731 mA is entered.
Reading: 22 mA
